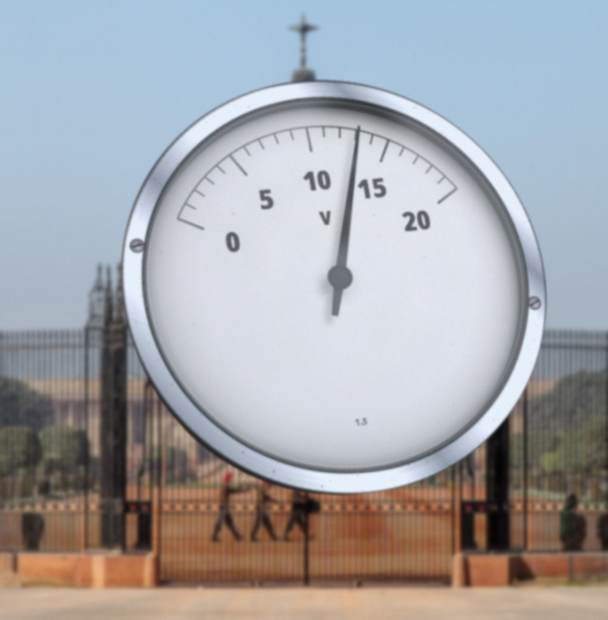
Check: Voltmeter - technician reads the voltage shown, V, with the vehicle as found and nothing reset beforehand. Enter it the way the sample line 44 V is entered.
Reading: 13 V
